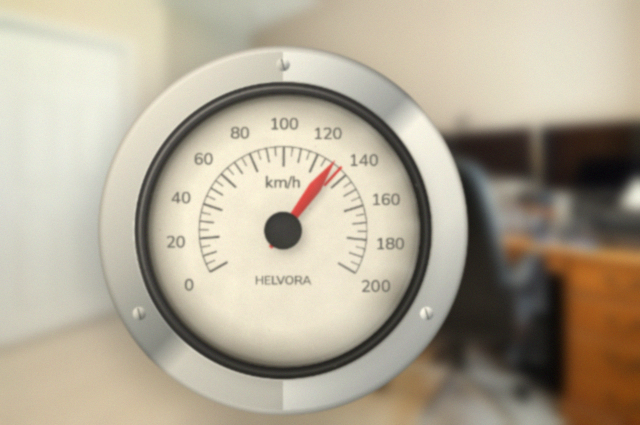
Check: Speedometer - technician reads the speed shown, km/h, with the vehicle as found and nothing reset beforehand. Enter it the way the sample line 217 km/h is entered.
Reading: 130 km/h
